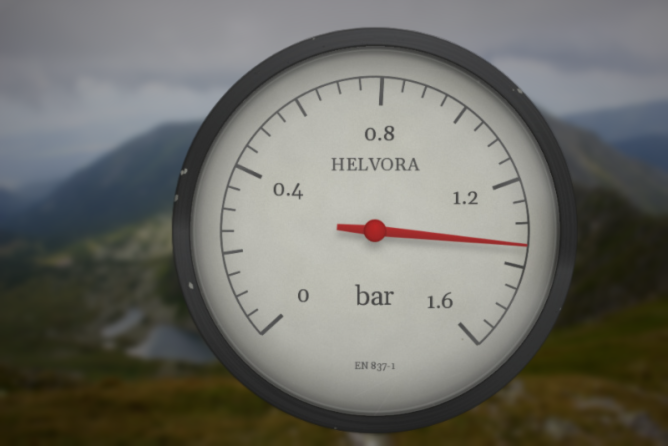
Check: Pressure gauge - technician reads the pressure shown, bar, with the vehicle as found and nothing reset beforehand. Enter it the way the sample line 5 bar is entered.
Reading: 1.35 bar
